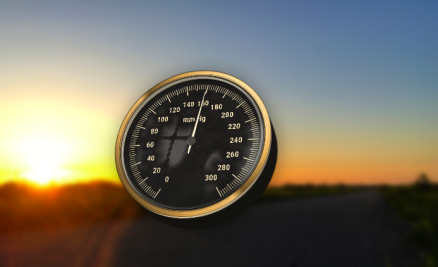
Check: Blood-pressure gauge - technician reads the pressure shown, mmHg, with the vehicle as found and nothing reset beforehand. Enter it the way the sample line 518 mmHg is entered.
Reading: 160 mmHg
